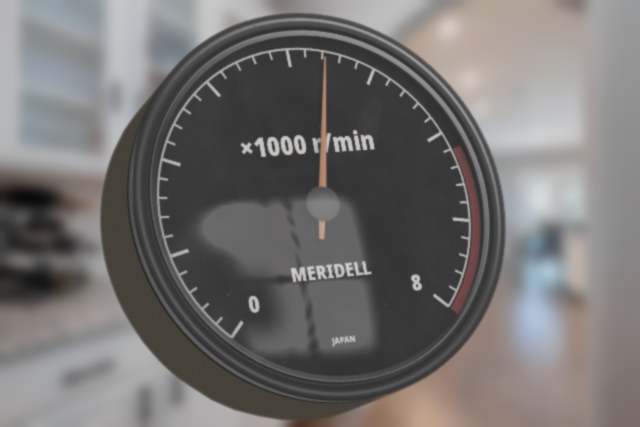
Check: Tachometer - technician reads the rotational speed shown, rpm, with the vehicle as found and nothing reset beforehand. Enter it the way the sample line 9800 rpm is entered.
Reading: 4400 rpm
